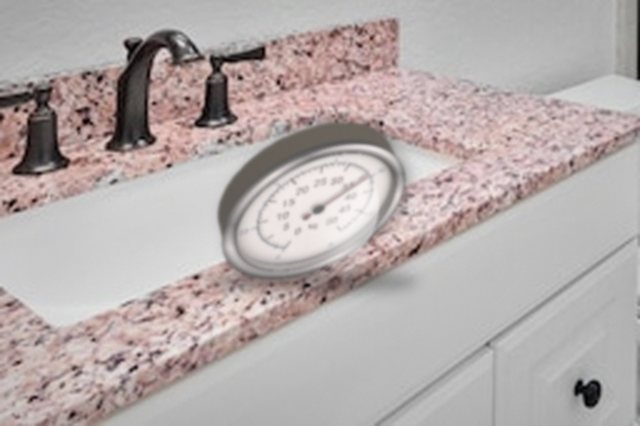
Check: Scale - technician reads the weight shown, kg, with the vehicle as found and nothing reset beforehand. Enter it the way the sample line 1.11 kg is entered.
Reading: 35 kg
